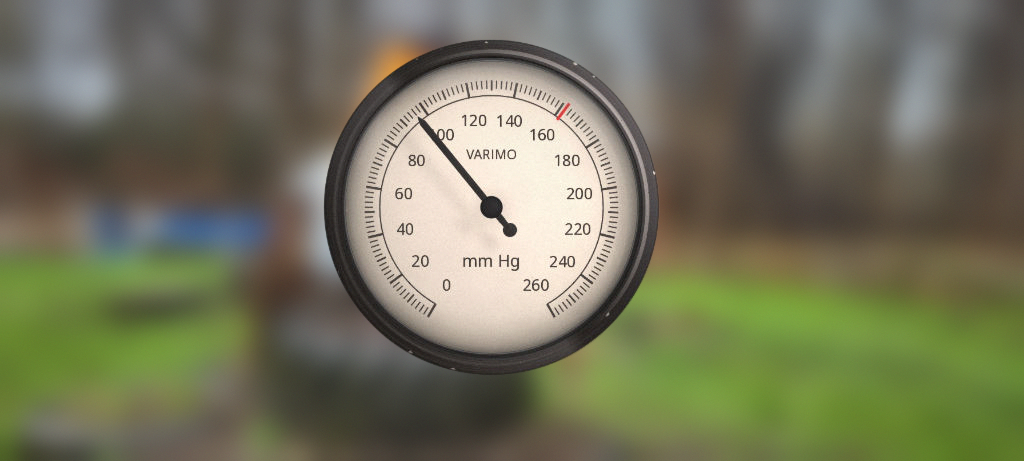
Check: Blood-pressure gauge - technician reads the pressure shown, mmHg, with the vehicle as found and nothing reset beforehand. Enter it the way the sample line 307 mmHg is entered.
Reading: 96 mmHg
